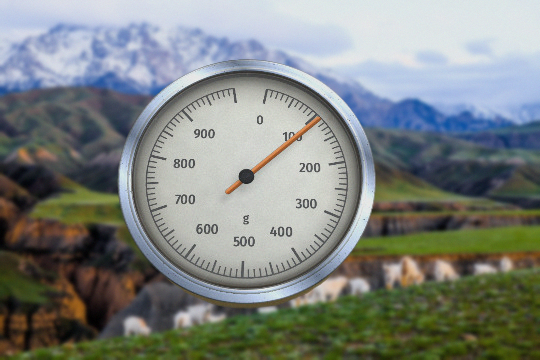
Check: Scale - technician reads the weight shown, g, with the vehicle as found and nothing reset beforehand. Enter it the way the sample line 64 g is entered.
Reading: 110 g
